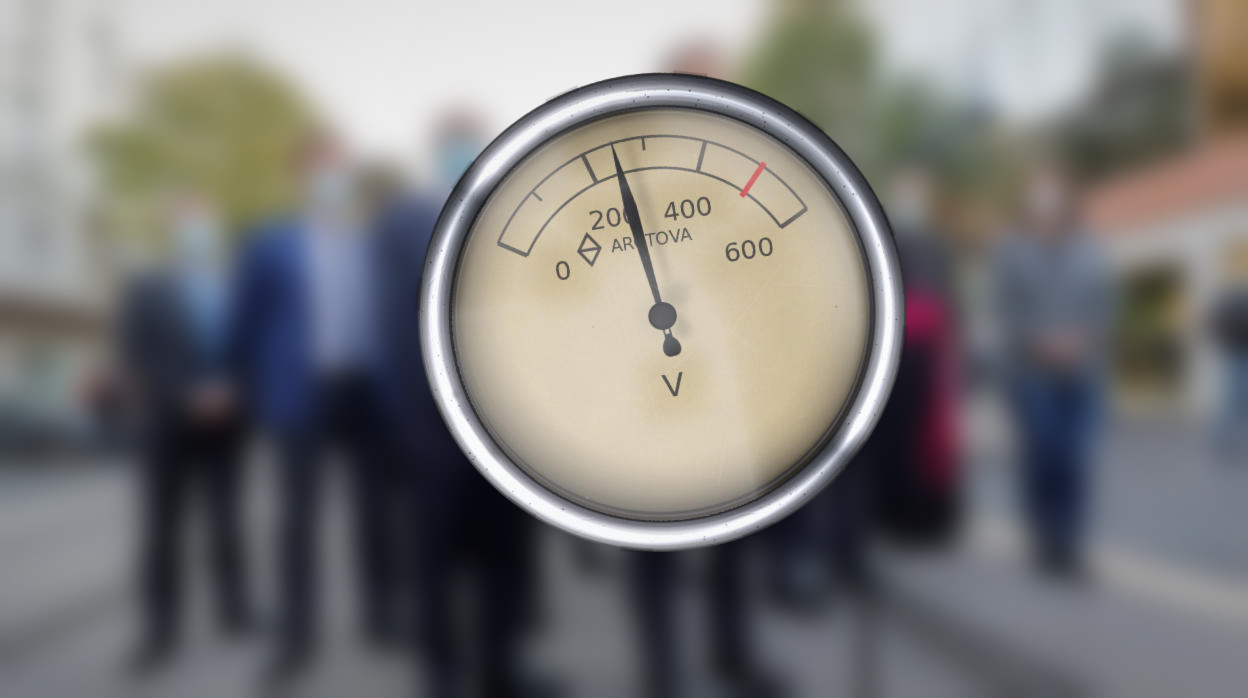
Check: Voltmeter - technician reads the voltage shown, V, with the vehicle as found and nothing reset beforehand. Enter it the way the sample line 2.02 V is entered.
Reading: 250 V
